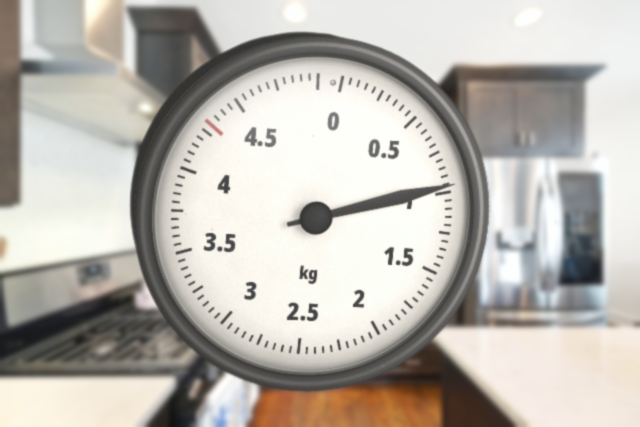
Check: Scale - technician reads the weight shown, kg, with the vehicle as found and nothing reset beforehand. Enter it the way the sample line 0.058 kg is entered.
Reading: 0.95 kg
